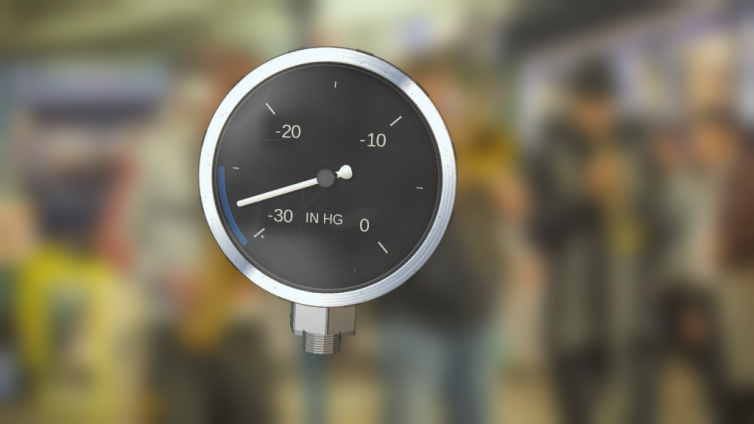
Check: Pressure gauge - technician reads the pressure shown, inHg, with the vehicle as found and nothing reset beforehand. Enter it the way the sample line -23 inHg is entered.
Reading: -27.5 inHg
